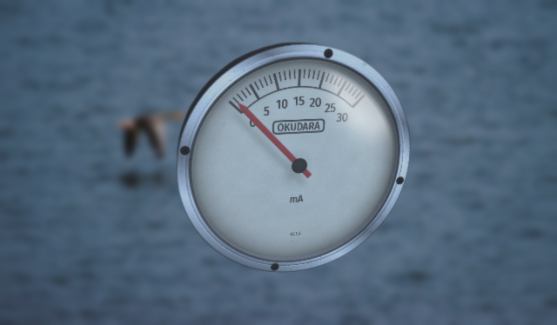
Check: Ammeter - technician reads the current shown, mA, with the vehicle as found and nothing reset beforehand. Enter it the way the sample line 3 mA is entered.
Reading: 1 mA
